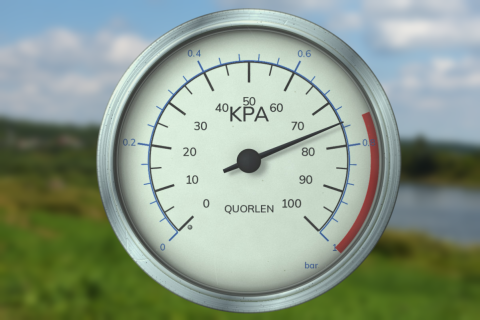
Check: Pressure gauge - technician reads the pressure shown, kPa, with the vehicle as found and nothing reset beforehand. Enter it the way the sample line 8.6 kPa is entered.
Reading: 75 kPa
